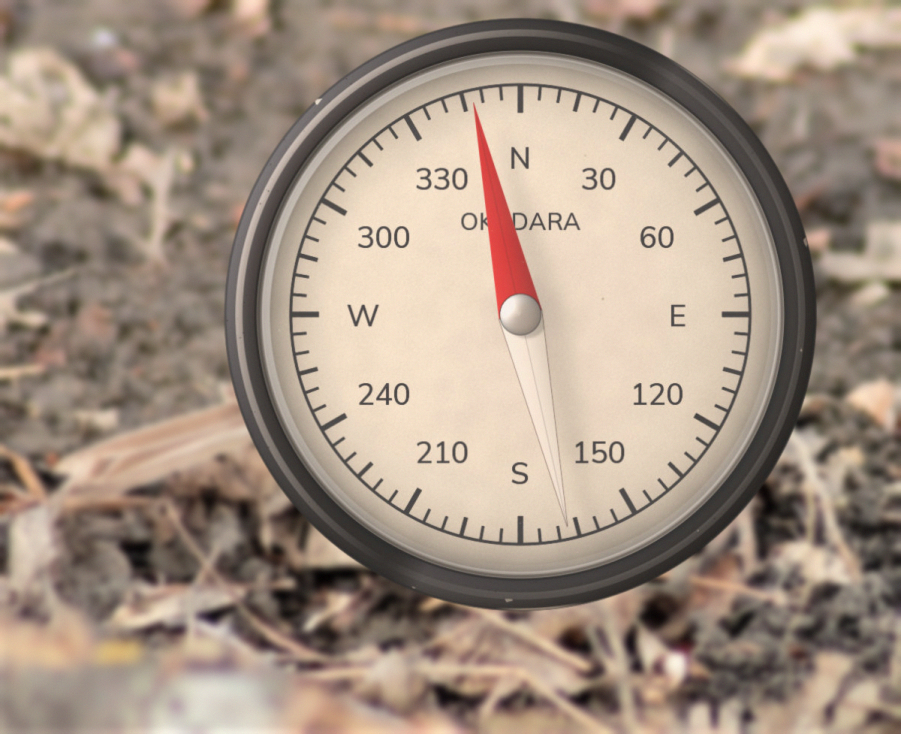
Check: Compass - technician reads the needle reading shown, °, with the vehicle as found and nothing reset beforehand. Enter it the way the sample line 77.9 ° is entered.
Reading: 347.5 °
